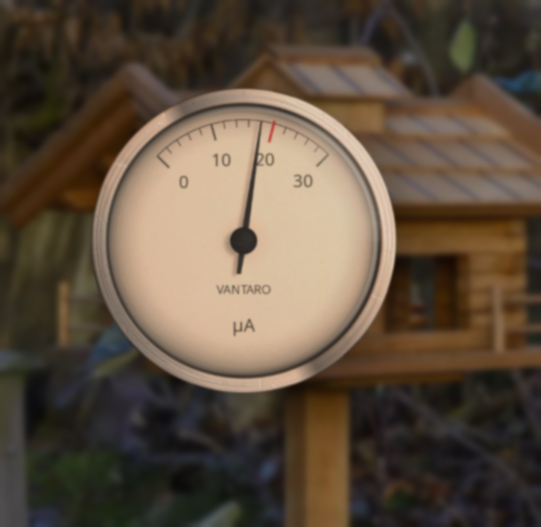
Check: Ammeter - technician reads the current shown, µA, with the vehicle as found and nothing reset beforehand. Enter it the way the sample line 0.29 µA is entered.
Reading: 18 µA
